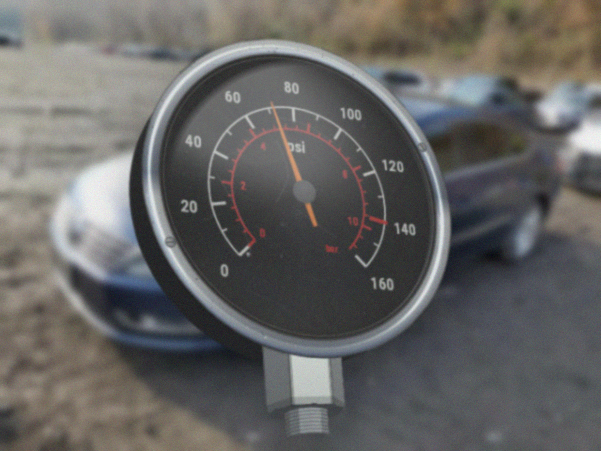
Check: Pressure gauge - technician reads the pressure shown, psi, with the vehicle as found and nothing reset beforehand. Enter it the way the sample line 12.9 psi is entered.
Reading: 70 psi
